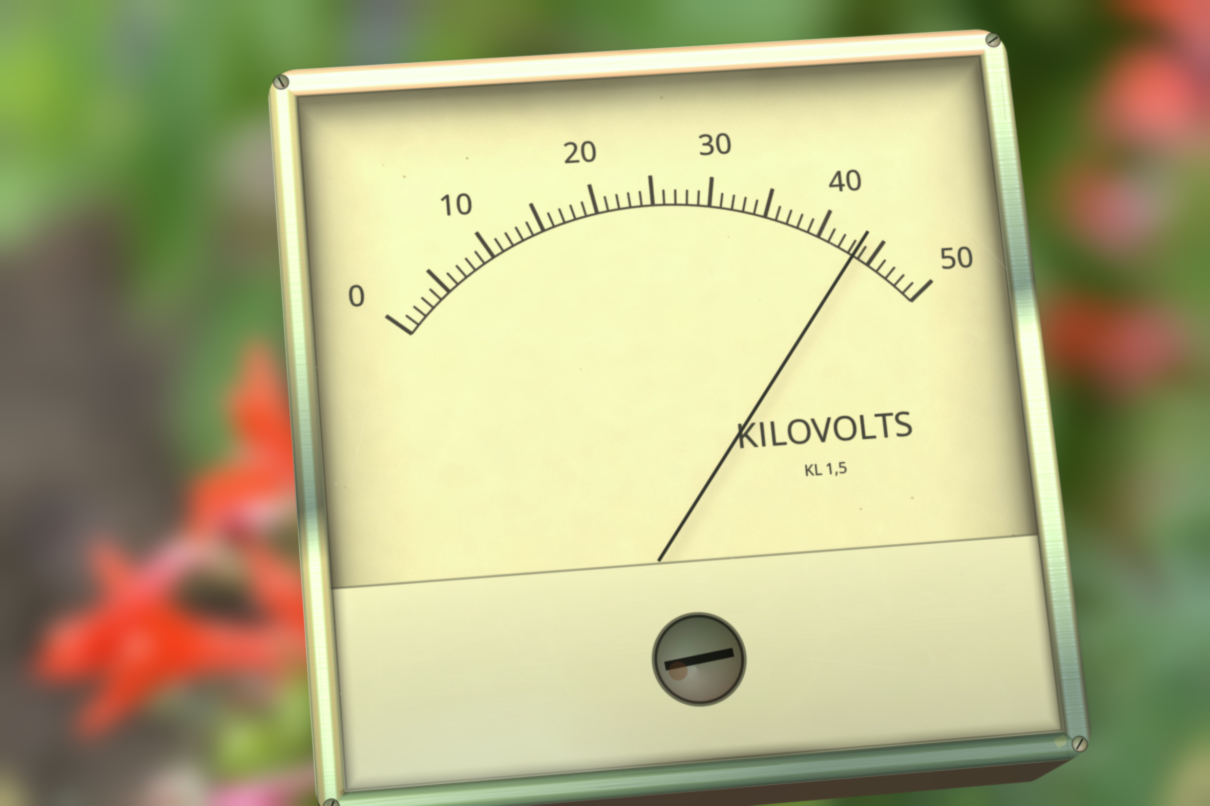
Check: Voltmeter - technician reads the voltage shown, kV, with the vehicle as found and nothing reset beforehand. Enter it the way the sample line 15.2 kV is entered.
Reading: 43.5 kV
